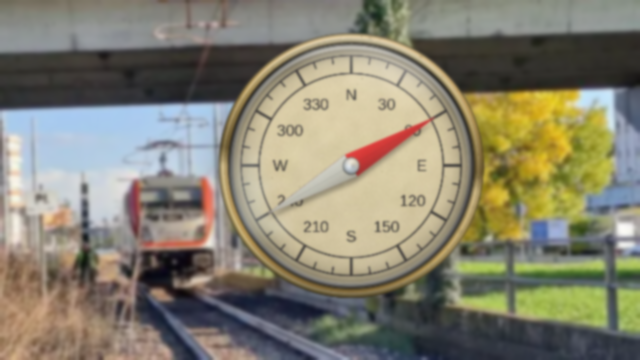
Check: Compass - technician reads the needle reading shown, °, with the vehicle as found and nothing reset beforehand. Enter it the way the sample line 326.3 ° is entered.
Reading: 60 °
